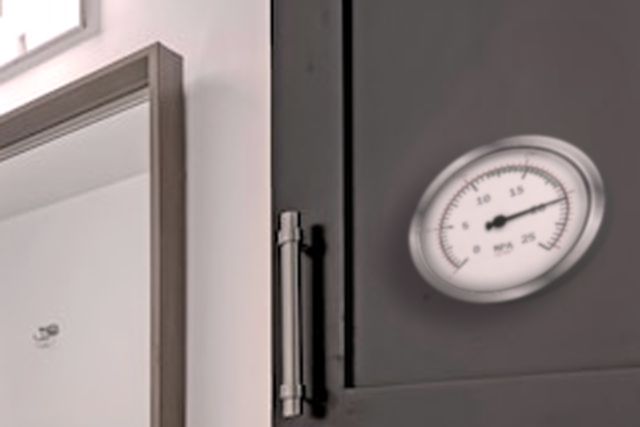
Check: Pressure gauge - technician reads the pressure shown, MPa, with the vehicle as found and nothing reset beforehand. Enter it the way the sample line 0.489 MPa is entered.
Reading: 20 MPa
